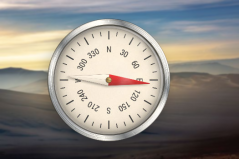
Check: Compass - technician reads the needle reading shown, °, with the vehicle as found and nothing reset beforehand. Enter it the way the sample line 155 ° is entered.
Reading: 95 °
